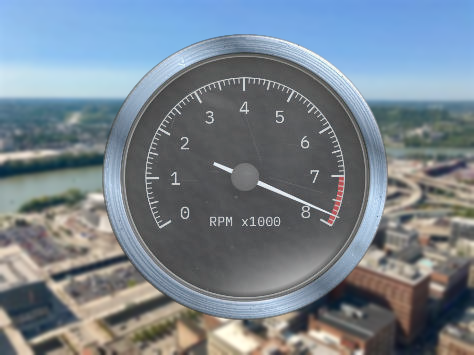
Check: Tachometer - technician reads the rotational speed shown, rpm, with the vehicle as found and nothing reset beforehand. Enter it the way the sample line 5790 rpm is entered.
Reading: 7800 rpm
